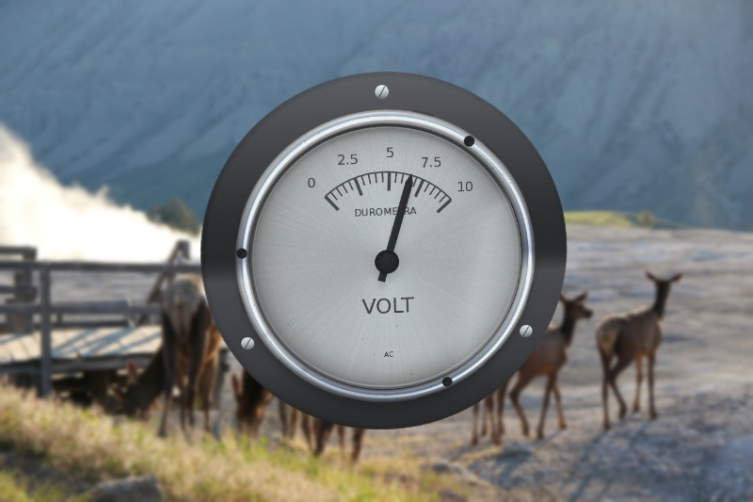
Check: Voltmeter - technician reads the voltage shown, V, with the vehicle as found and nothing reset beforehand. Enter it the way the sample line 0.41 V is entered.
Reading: 6.5 V
